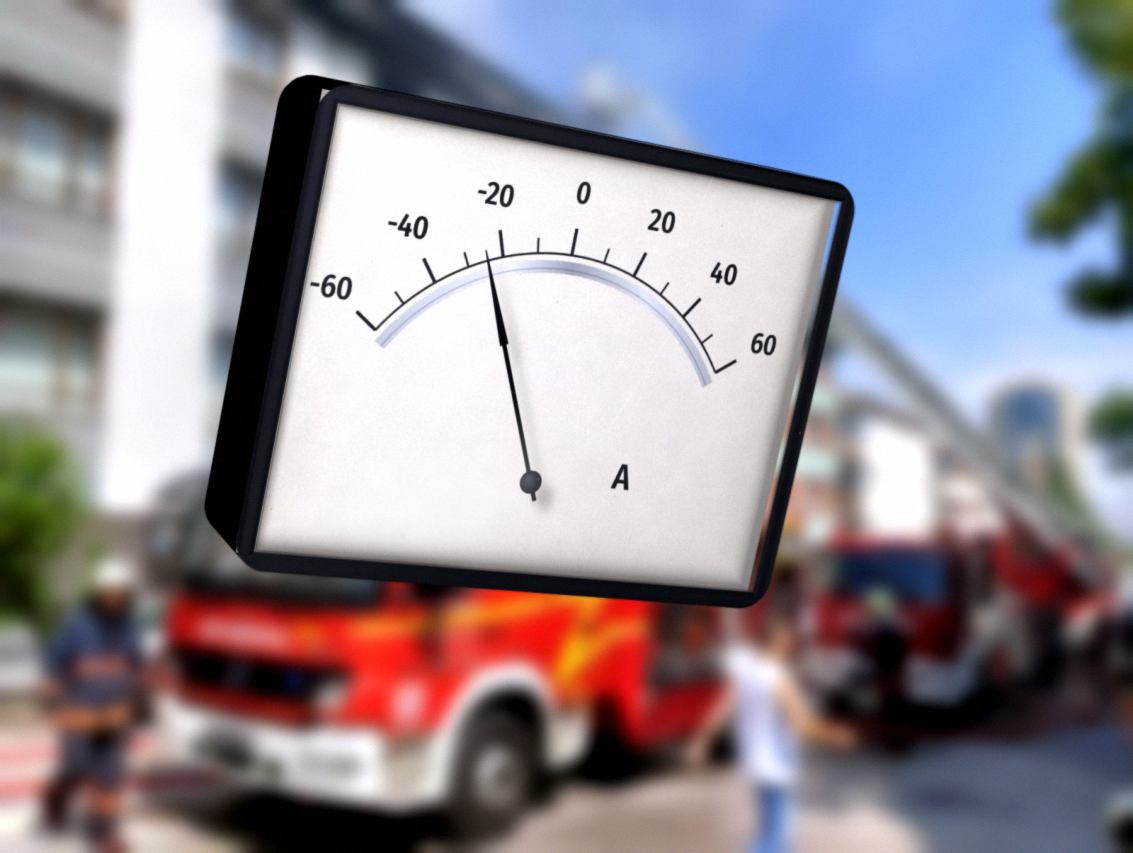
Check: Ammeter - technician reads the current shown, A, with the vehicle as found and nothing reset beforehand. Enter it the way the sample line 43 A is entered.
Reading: -25 A
